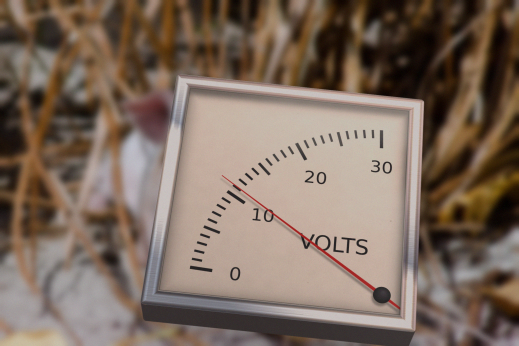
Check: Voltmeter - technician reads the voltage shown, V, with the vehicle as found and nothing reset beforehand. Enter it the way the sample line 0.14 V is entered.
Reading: 11 V
